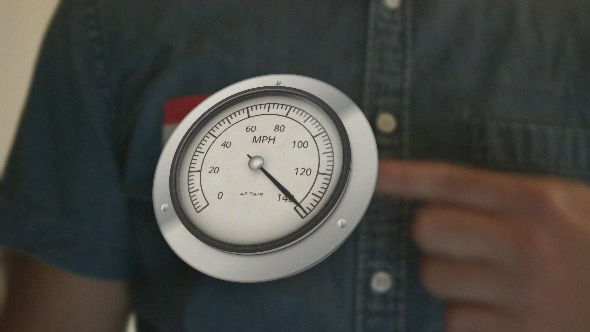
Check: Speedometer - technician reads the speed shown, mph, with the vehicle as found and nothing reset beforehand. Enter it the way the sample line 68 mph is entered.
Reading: 138 mph
